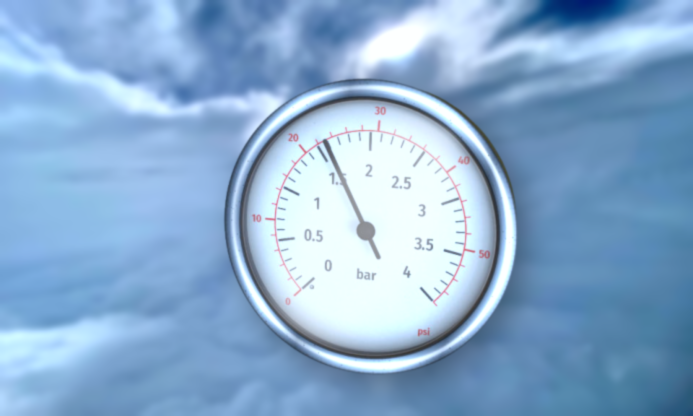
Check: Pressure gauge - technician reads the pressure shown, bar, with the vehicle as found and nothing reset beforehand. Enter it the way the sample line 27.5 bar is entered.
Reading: 1.6 bar
